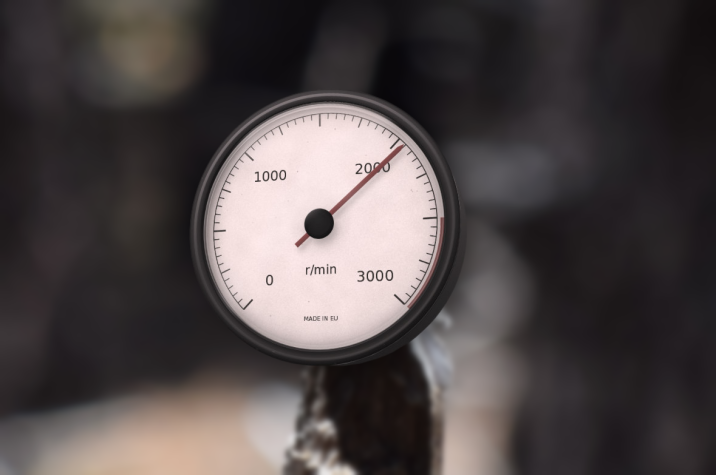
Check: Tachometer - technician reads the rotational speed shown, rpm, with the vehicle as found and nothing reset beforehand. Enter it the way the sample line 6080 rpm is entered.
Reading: 2050 rpm
